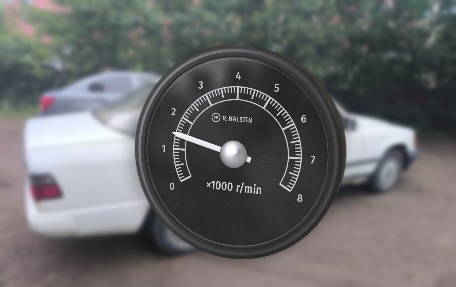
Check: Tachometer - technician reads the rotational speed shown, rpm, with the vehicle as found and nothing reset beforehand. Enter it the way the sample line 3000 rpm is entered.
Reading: 1500 rpm
